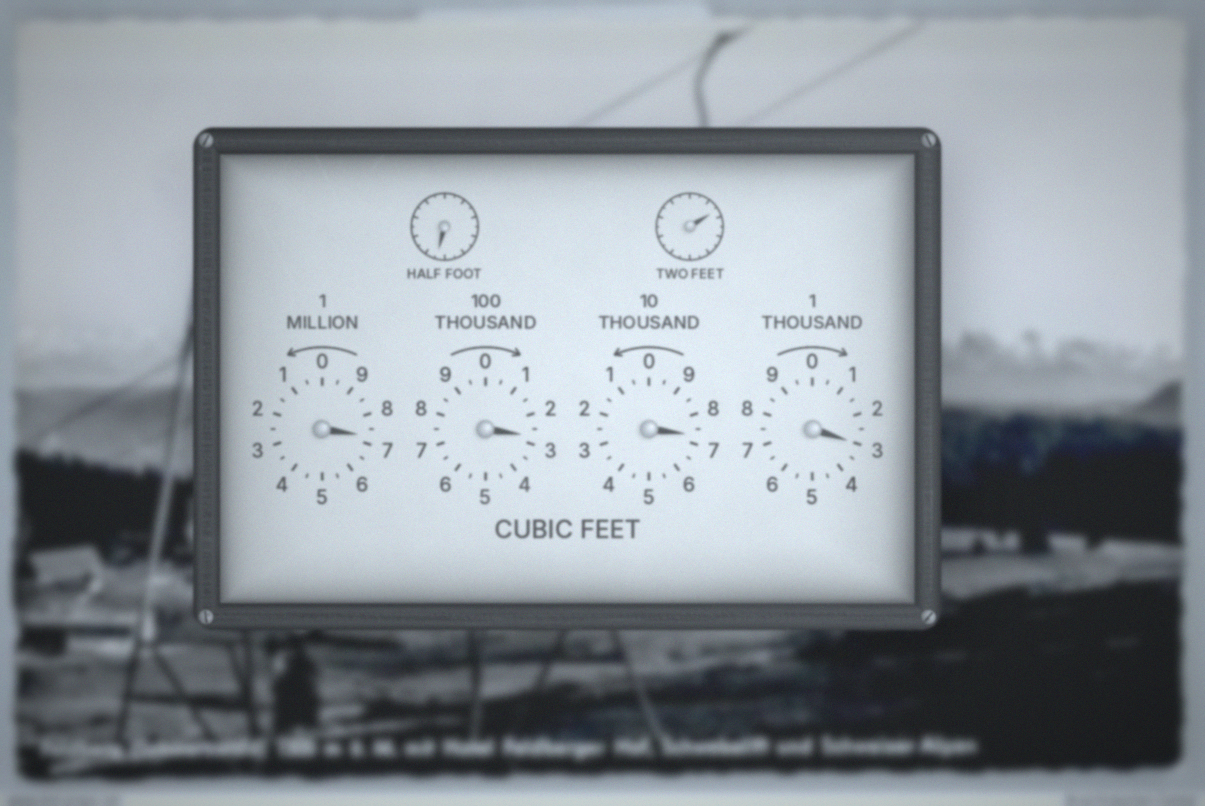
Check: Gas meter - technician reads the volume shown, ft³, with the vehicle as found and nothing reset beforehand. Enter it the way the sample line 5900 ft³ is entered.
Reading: 727300 ft³
